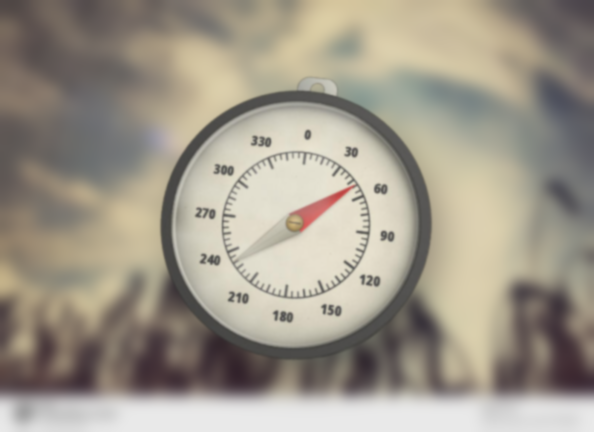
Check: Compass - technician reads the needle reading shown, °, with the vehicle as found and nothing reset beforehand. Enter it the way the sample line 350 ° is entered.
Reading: 50 °
